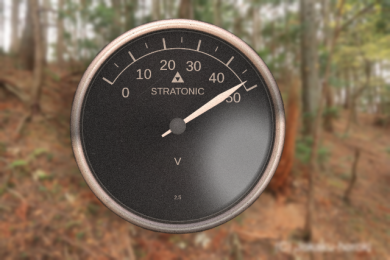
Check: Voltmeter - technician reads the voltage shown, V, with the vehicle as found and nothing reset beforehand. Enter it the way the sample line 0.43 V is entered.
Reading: 47.5 V
